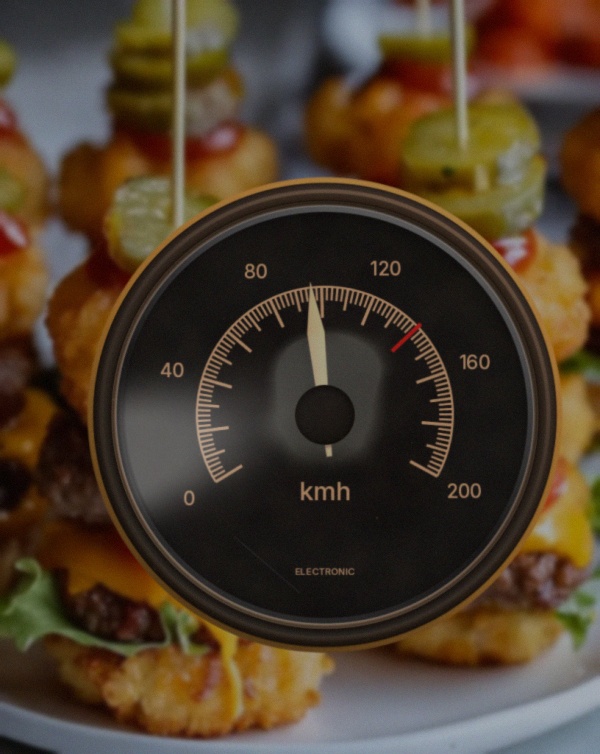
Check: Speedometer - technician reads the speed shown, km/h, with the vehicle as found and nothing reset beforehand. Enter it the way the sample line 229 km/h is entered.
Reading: 96 km/h
